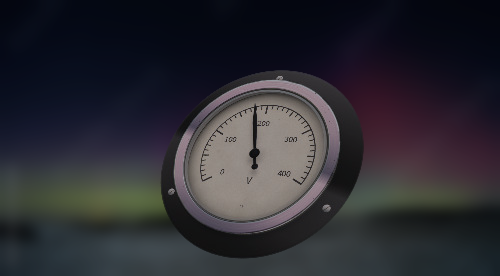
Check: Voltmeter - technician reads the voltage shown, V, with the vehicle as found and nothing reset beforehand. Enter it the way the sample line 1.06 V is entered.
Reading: 180 V
